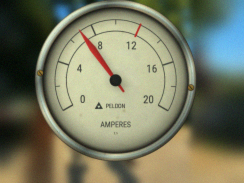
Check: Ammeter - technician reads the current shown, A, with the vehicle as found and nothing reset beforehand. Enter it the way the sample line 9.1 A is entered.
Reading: 7 A
